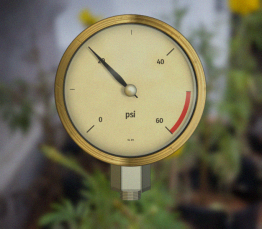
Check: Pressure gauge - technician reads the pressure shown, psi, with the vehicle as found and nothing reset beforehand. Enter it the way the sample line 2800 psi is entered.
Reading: 20 psi
